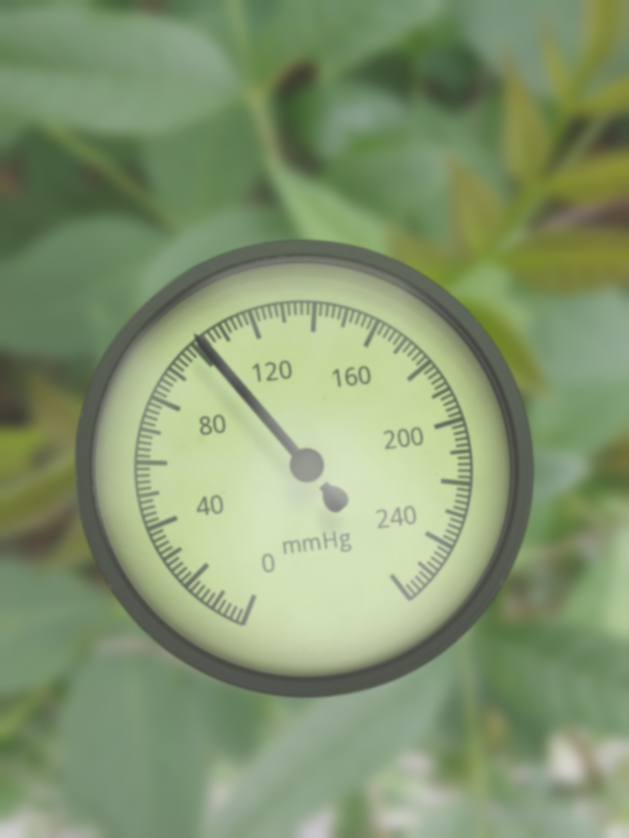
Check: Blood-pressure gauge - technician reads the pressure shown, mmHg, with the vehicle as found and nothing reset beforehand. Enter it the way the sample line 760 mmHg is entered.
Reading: 102 mmHg
